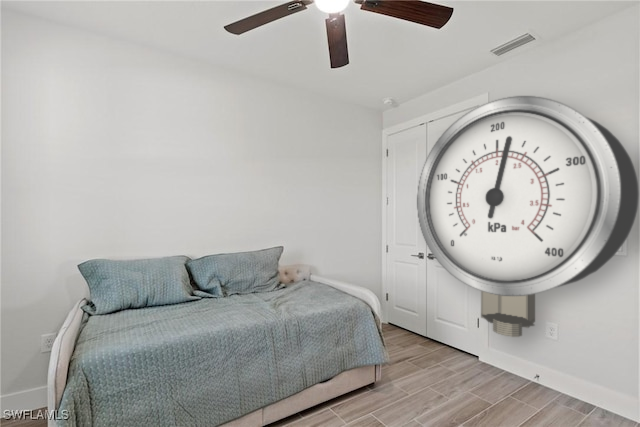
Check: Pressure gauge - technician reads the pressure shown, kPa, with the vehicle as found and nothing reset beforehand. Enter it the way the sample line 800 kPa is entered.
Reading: 220 kPa
